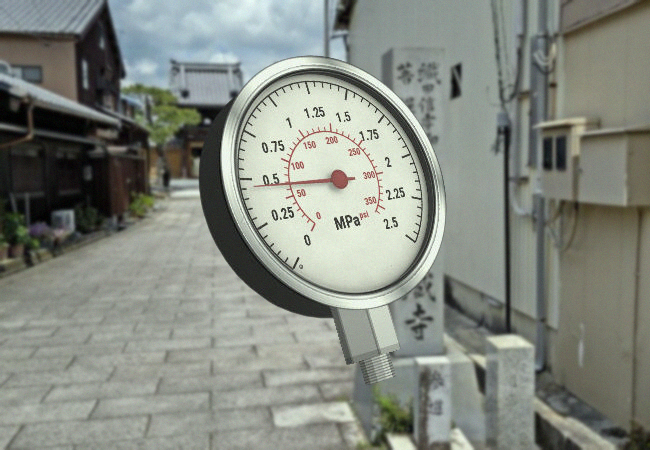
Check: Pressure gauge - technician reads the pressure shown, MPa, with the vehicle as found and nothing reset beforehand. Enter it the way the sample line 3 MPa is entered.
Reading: 0.45 MPa
